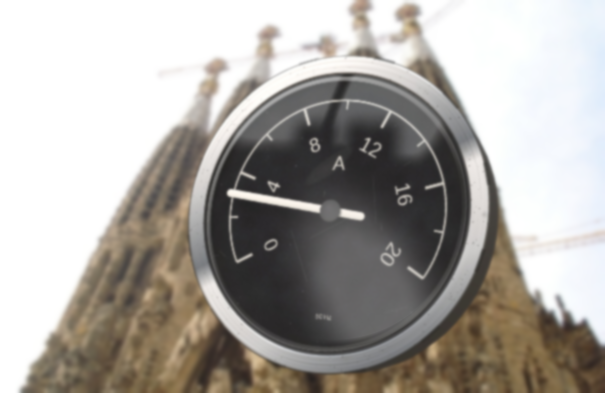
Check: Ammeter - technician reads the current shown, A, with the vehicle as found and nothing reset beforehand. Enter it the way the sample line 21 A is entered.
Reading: 3 A
